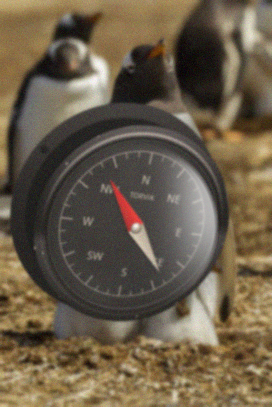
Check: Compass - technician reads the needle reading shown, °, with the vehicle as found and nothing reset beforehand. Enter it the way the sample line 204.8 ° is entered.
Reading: 320 °
